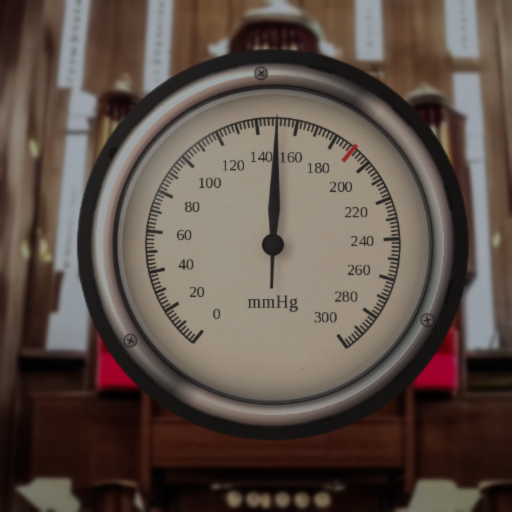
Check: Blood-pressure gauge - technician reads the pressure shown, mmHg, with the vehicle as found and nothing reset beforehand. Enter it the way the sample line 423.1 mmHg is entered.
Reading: 150 mmHg
